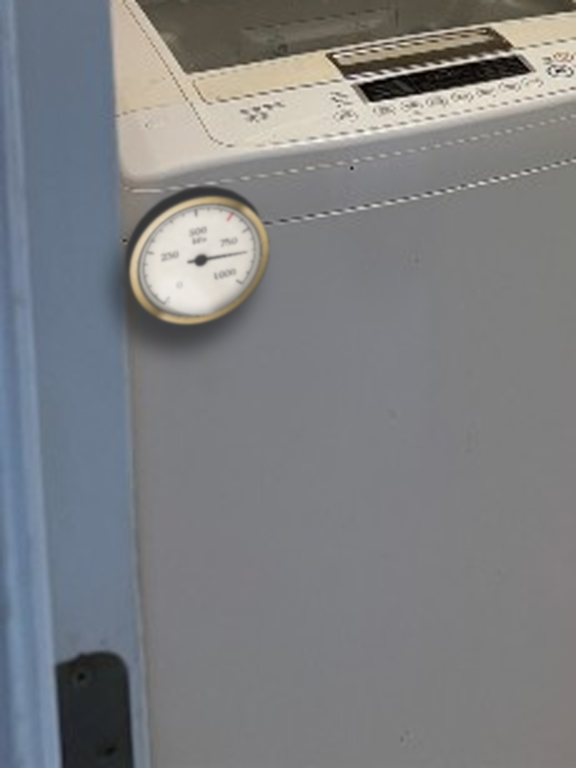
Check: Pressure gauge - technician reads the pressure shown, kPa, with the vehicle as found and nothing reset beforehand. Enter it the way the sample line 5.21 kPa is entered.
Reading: 850 kPa
